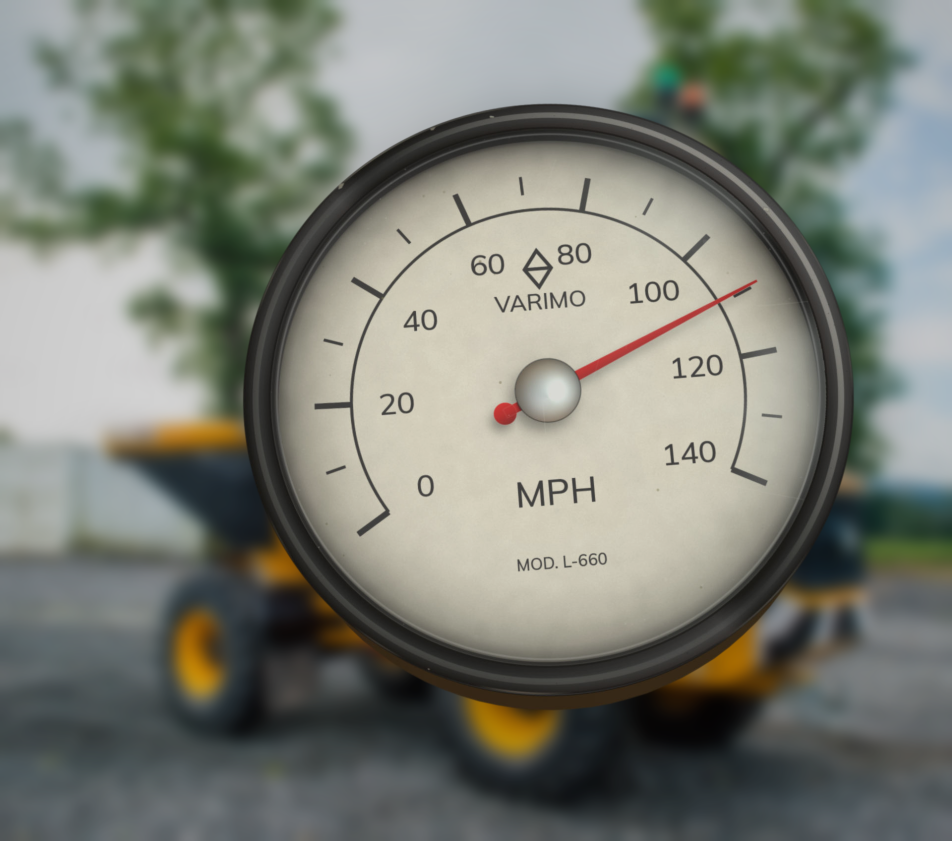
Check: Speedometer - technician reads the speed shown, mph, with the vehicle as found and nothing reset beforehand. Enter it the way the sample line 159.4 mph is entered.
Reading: 110 mph
